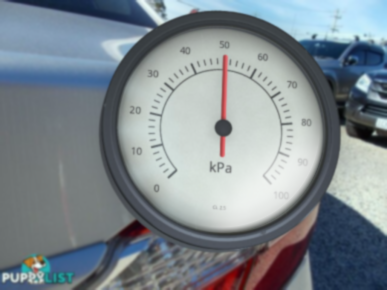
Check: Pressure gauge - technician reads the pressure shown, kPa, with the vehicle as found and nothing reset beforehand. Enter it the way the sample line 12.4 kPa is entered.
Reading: 50 kPa
